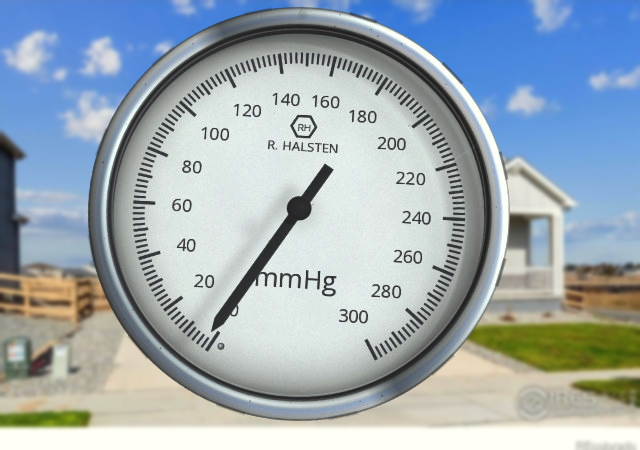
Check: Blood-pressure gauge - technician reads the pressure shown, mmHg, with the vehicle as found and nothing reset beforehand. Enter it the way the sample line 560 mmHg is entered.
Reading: 2 mmHg
